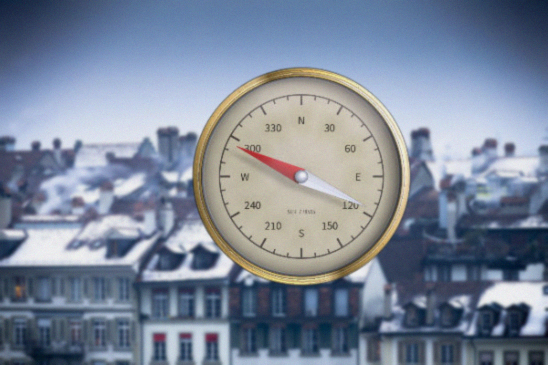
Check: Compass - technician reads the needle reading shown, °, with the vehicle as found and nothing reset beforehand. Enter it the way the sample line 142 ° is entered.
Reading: 295 °
